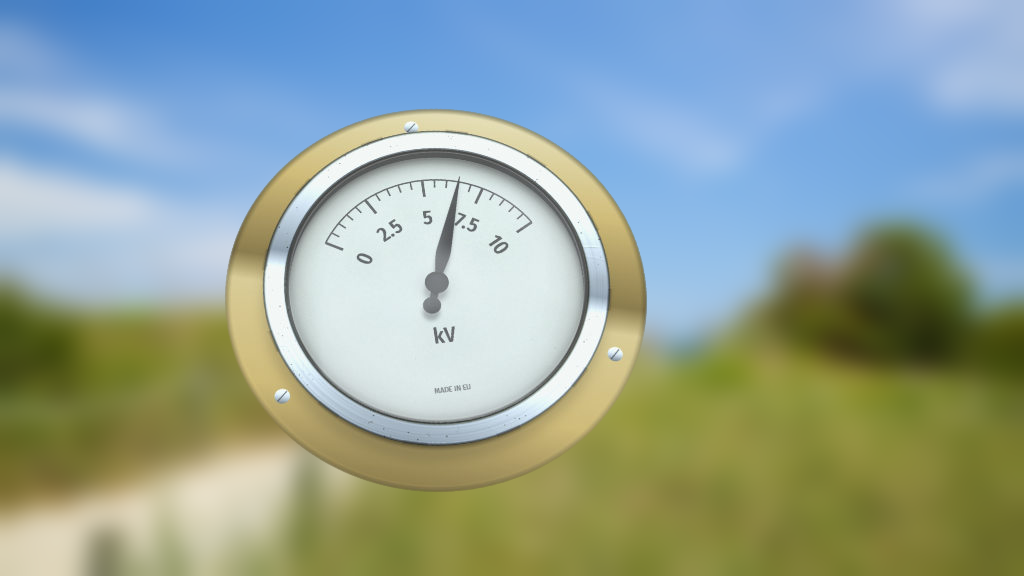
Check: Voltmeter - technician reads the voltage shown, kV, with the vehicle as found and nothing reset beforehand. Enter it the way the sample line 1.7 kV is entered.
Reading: 6.5 kV
